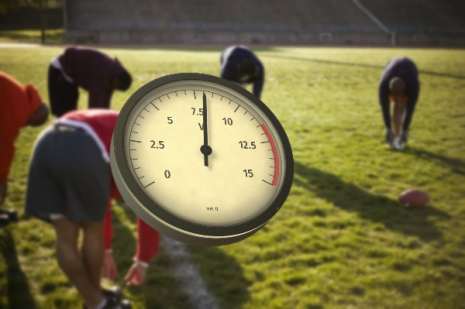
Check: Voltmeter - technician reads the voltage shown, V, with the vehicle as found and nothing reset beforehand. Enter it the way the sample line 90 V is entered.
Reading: 8 V
